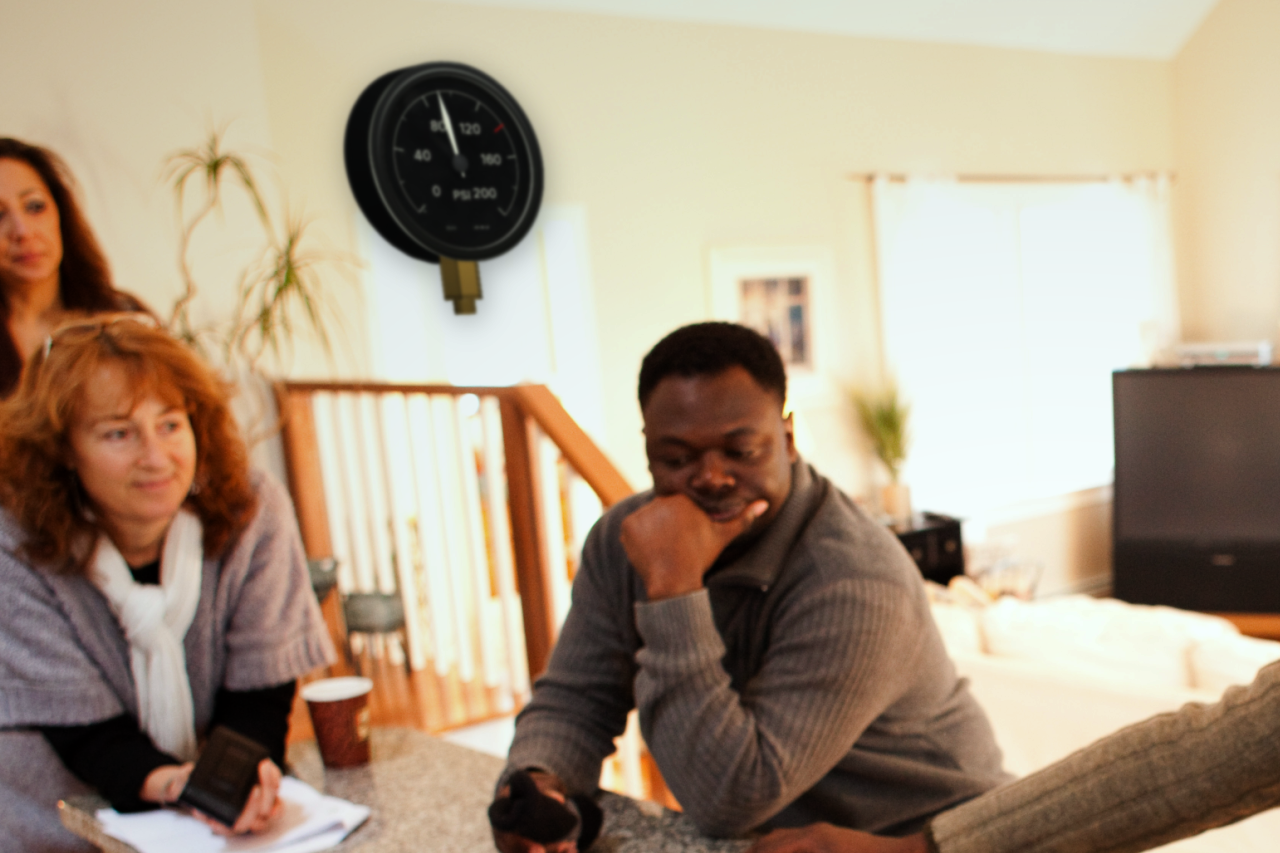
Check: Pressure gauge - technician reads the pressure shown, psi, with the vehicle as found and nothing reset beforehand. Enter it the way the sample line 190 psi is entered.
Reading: 90 psi
